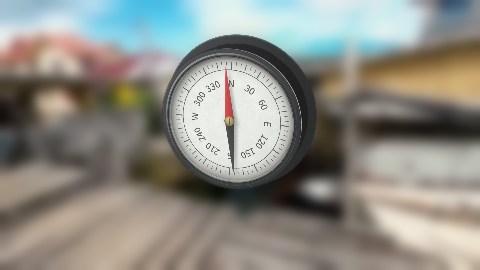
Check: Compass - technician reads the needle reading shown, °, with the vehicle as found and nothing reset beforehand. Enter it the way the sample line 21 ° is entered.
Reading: 355 °
